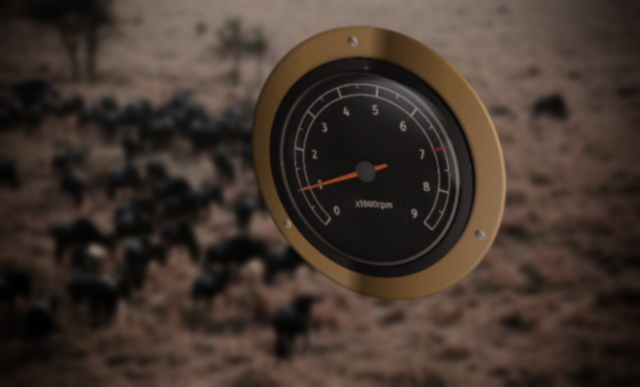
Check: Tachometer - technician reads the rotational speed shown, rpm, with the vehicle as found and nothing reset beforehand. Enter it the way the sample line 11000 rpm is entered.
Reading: 1000 rpm
